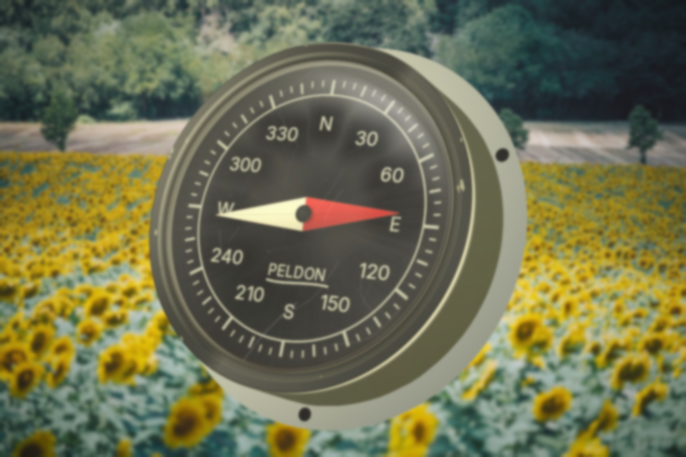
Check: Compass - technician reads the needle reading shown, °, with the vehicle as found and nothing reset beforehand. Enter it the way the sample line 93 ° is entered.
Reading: 85 °
